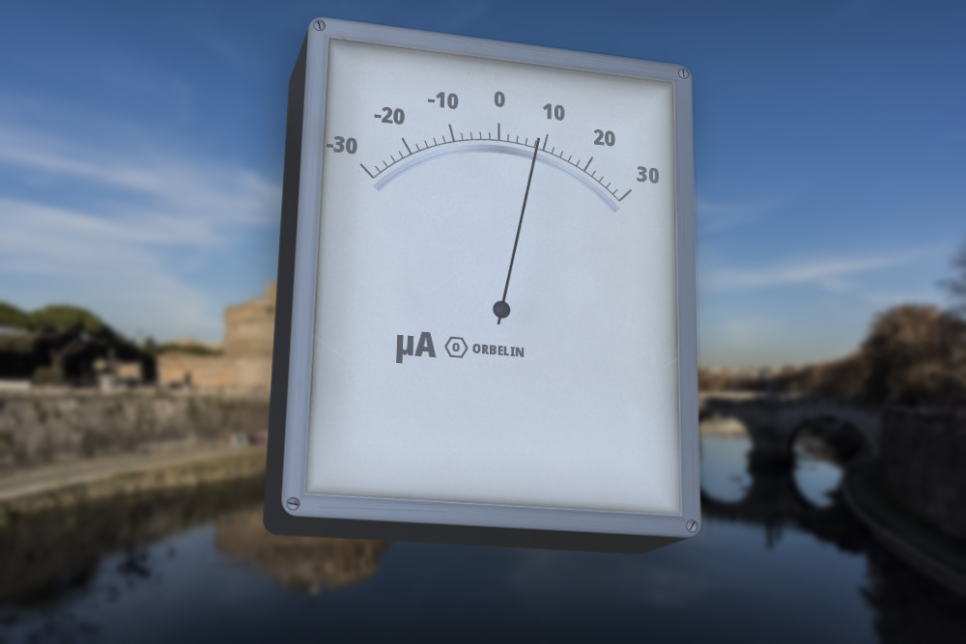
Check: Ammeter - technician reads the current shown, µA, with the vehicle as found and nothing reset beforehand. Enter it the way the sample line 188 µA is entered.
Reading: 8 µA
